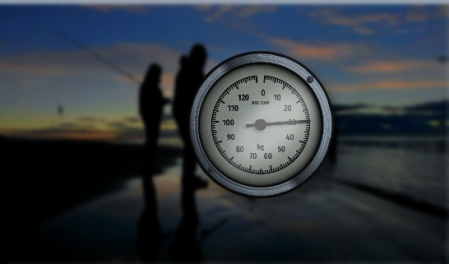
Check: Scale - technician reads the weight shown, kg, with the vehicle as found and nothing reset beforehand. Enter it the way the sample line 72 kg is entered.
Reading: 30 kg
